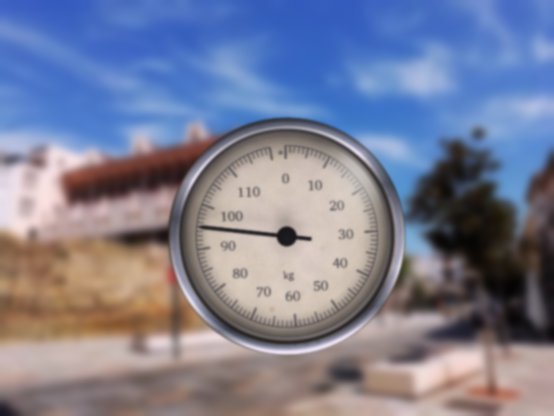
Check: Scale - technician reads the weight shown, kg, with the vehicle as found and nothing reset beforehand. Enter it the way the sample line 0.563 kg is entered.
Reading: 95 kg
